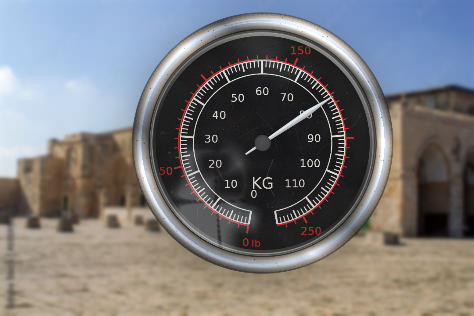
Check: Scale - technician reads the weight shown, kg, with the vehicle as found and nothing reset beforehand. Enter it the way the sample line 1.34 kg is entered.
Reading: 80 kg
